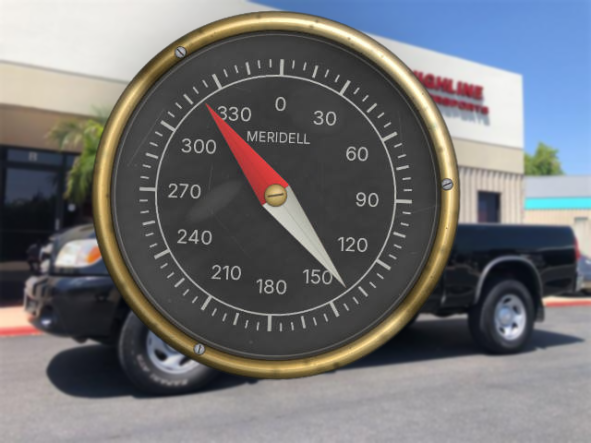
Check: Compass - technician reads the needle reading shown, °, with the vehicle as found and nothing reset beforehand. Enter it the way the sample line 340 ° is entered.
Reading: 320 °
